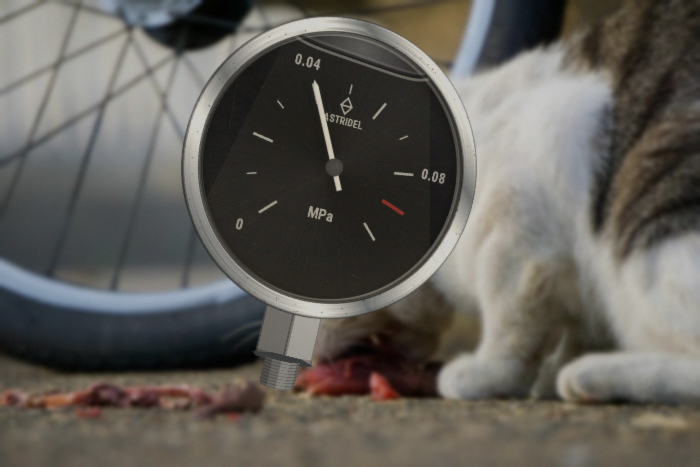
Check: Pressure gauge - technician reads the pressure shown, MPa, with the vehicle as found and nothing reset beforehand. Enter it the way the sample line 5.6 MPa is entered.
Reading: 0.04 MPa
